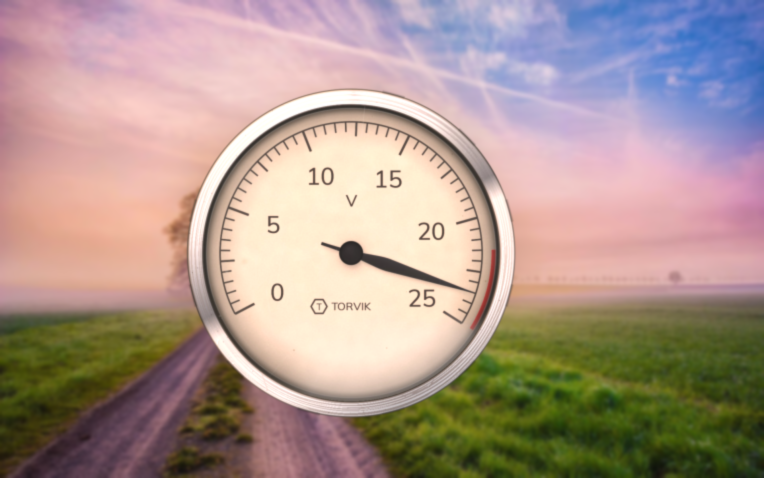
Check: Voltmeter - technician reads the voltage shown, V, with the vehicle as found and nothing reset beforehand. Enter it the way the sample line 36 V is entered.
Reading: 23.5 V
